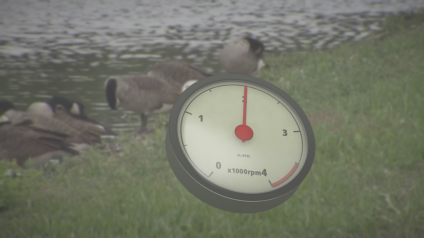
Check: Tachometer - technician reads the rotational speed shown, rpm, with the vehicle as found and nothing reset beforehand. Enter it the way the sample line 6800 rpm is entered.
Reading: 2000 rpm
